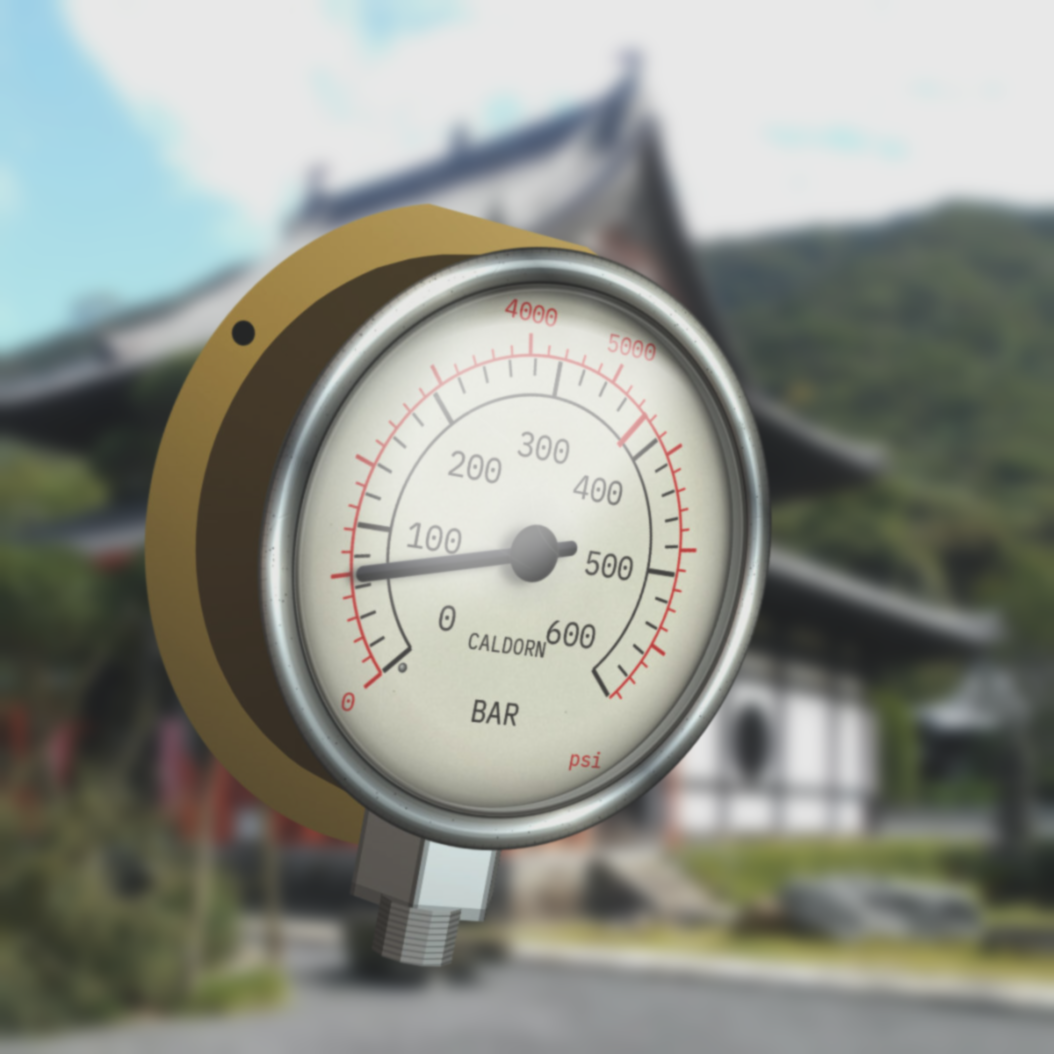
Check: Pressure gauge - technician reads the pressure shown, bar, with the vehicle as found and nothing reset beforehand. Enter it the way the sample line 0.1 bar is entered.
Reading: 70 bar
